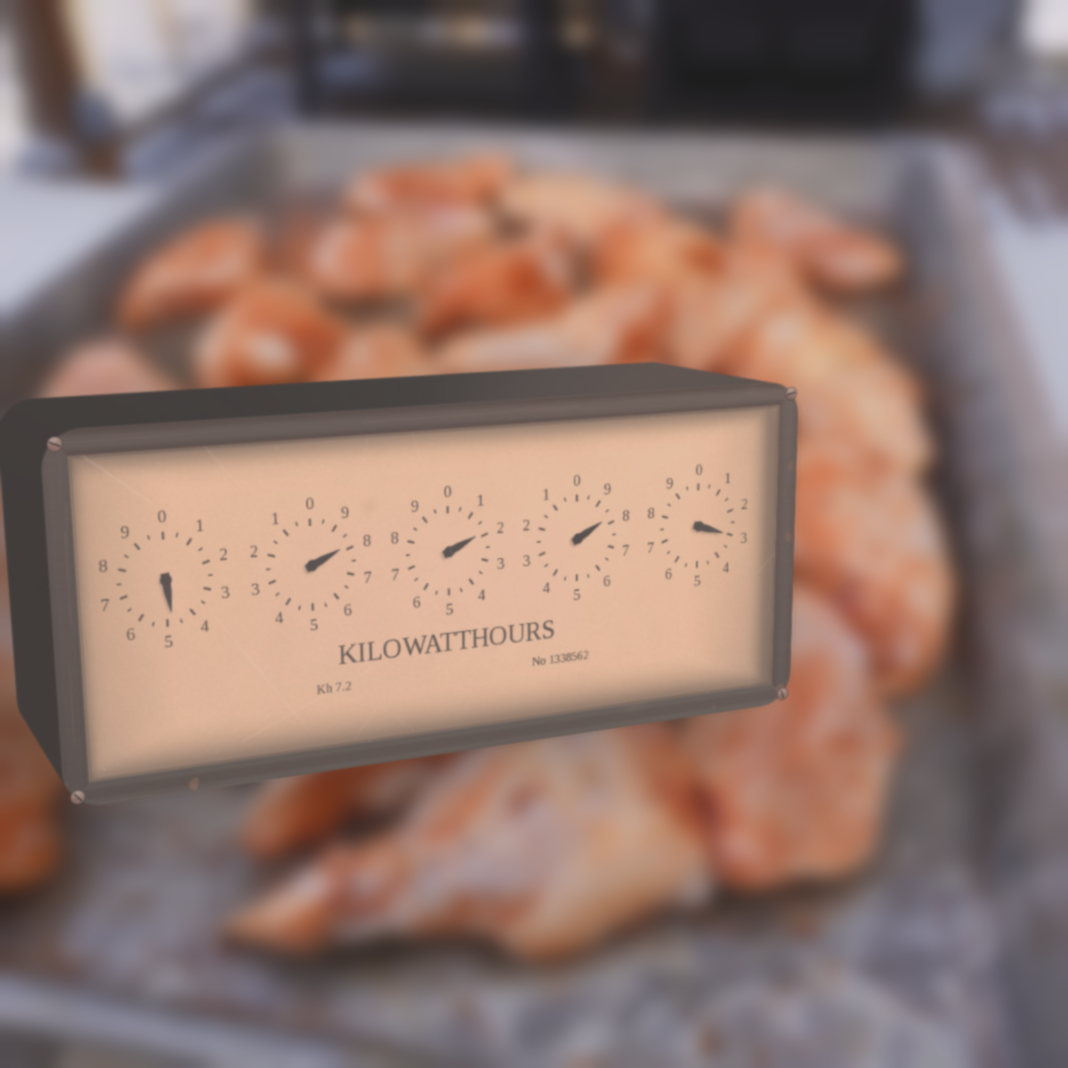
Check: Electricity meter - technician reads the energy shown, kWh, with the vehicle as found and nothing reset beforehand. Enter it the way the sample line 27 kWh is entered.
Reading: 48183 kWh
